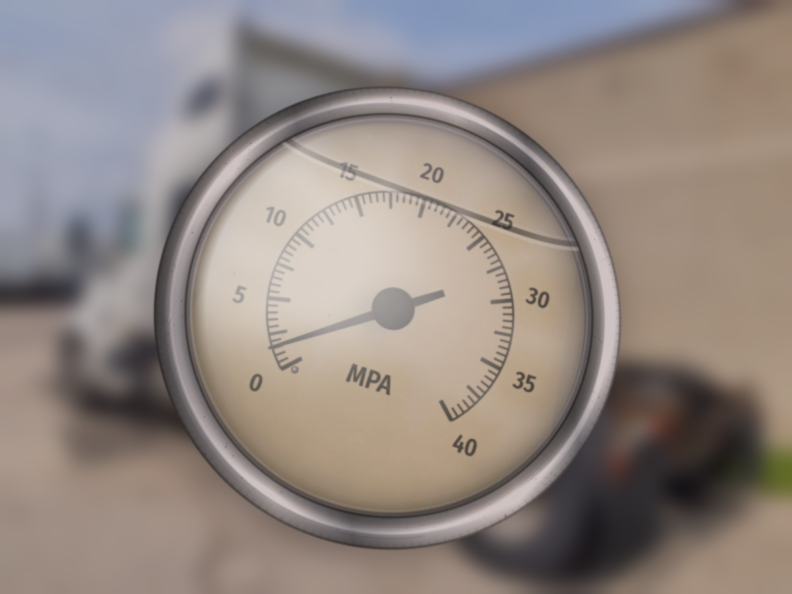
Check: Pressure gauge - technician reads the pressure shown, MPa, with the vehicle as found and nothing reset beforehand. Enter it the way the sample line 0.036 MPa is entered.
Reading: 1.5 MPa
